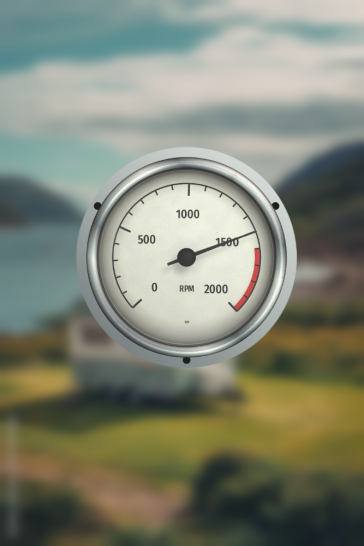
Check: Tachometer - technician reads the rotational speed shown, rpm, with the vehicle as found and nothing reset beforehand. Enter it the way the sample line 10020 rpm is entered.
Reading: 1500 rpm
